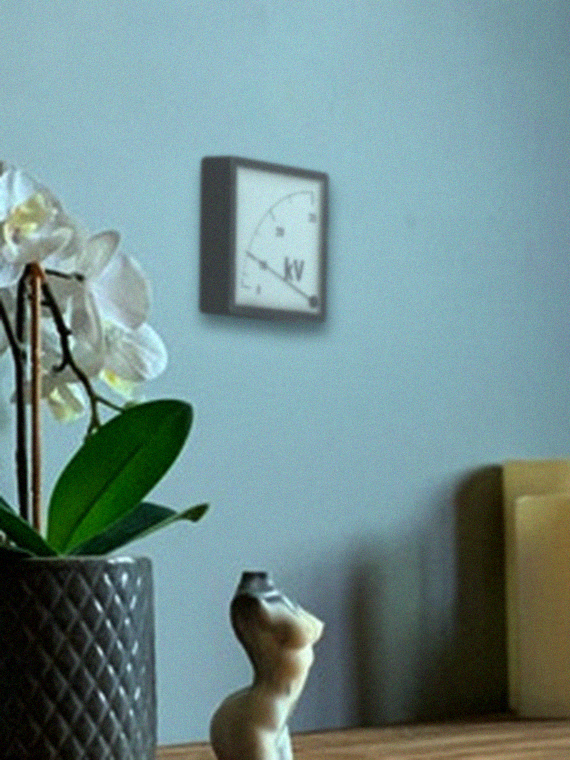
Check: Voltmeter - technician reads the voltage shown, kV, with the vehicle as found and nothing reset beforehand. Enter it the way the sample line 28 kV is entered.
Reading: 10 kV
